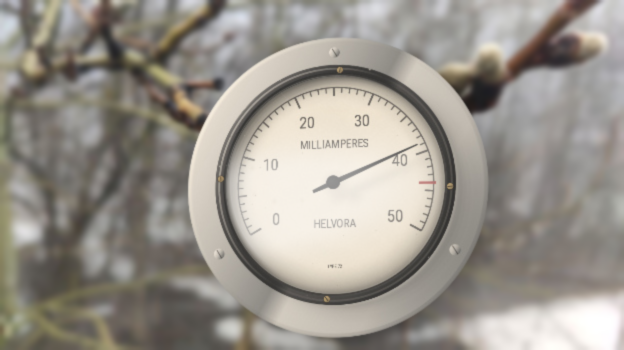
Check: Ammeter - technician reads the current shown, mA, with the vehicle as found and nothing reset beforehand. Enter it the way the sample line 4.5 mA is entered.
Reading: 39 mA
